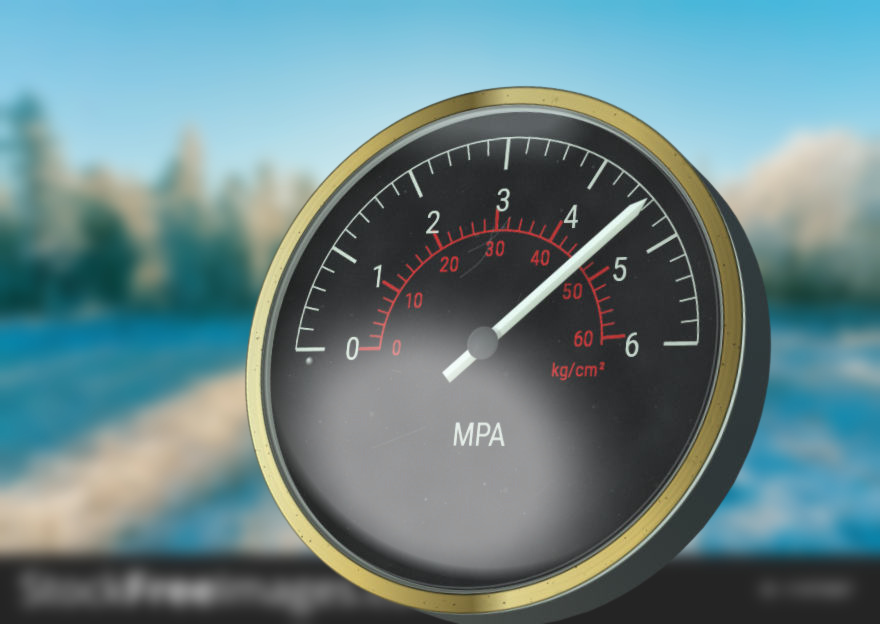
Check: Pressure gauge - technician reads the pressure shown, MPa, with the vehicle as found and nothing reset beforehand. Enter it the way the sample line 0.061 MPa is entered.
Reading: 4.6 MPa
